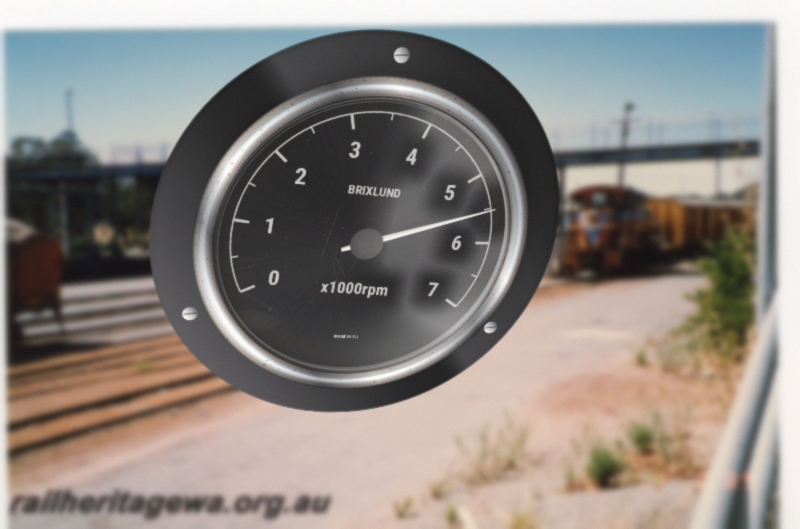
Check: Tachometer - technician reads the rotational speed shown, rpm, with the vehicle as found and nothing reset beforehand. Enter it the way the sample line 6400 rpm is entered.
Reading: 5500 rpm
